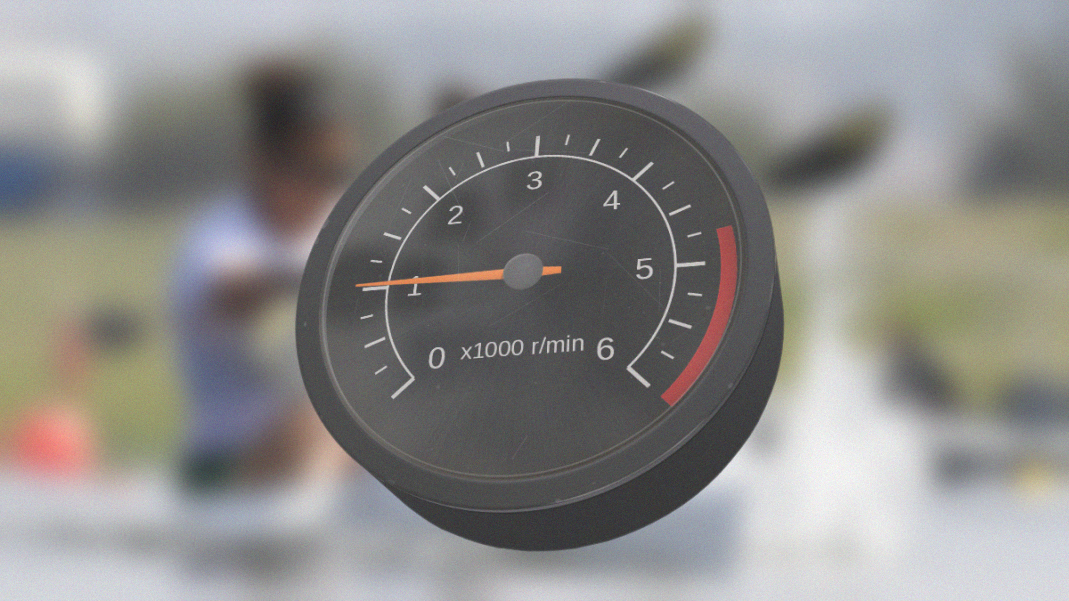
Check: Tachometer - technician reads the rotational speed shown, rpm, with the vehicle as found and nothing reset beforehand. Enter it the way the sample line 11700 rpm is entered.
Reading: 1000 rpm
